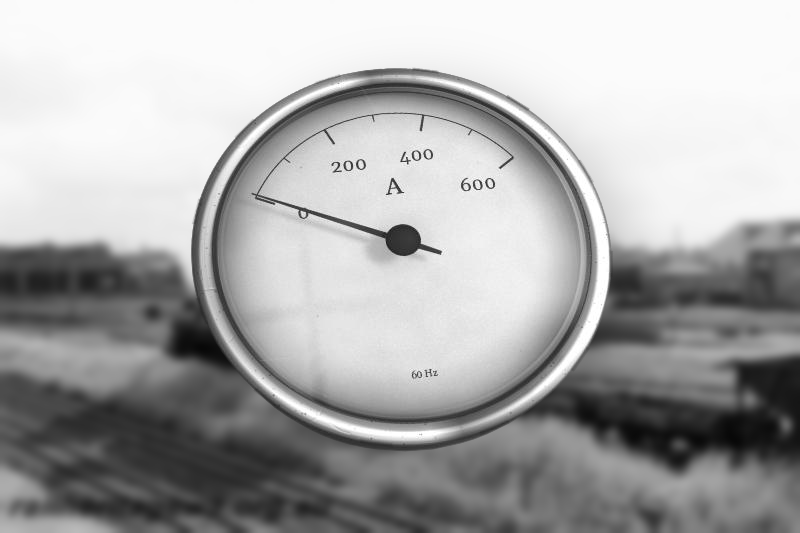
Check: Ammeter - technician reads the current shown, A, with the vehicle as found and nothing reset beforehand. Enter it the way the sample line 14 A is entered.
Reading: 0 A
